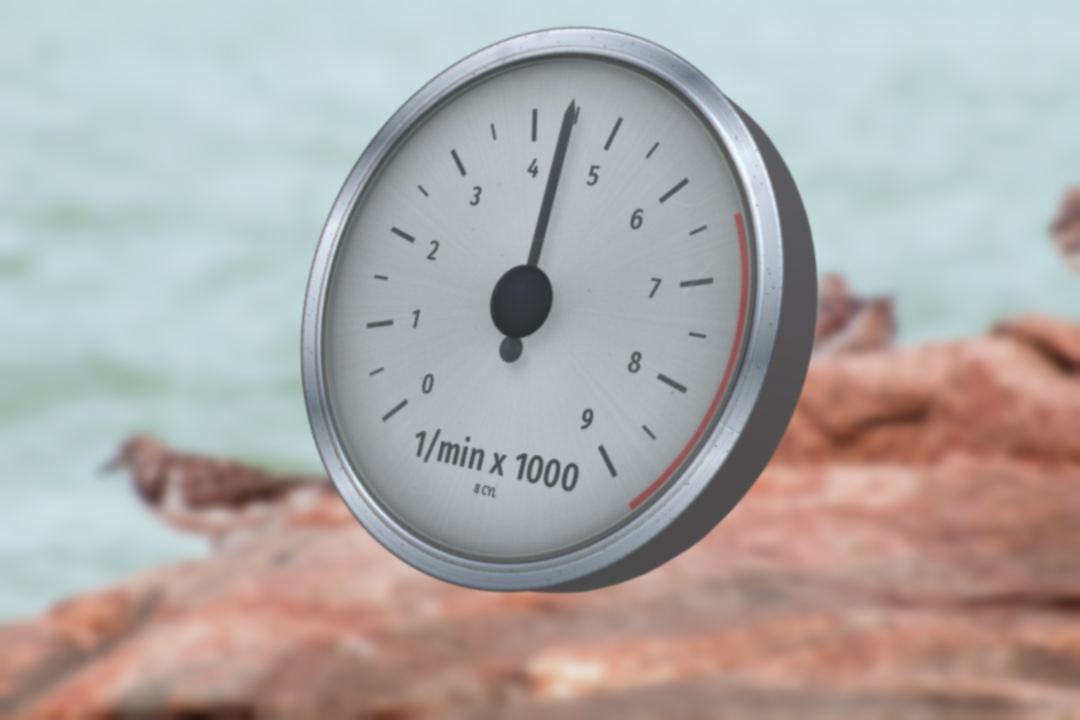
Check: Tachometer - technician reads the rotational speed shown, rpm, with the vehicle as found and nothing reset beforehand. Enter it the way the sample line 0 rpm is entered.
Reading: 4500 rpm
